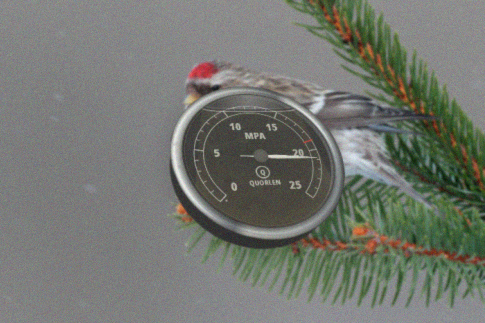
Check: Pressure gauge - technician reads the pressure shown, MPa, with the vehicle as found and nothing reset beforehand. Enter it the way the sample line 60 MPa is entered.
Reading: 21 MPa
